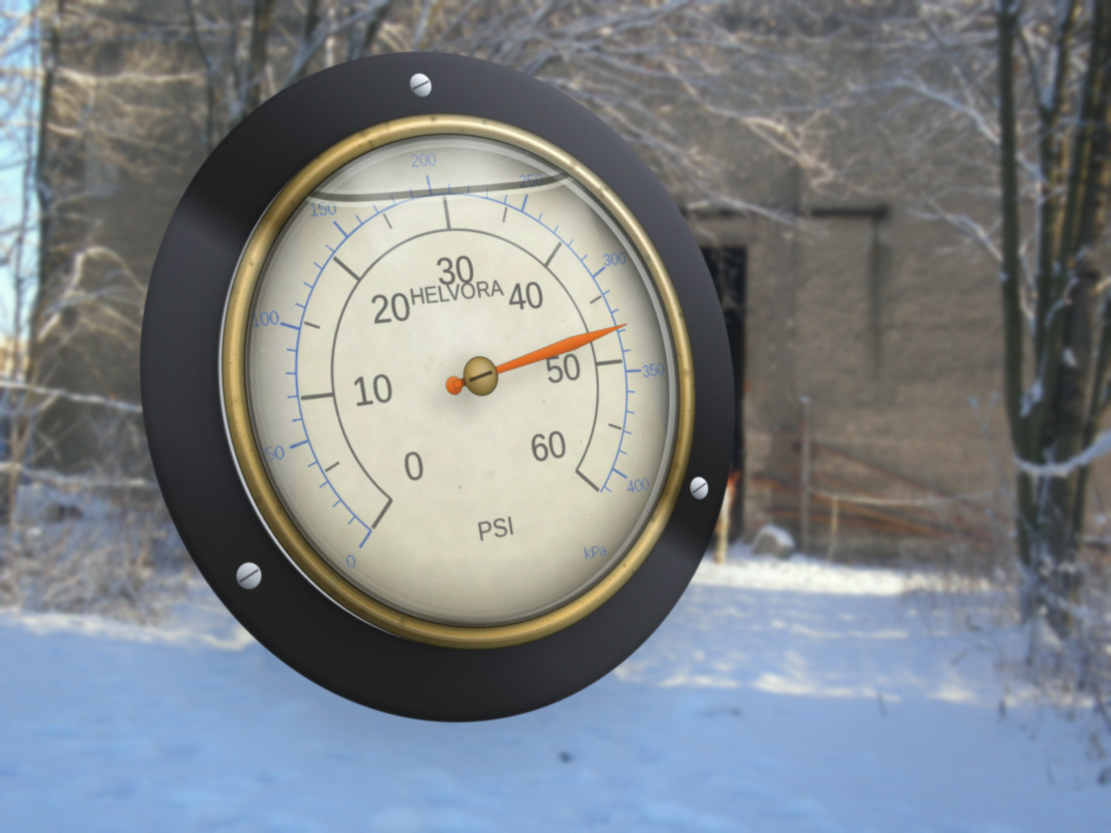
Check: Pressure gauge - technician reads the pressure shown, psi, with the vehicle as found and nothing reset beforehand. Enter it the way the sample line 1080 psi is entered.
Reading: 47.5 psi
